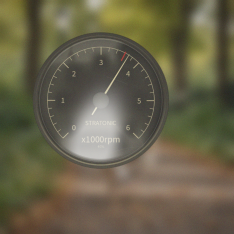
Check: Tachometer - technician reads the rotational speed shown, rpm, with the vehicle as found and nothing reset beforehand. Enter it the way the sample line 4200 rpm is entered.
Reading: 3700 rpm
